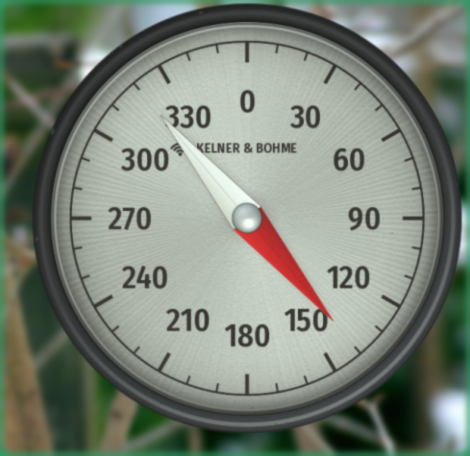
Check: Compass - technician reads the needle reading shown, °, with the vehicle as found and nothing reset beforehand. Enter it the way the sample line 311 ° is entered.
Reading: 140 °
